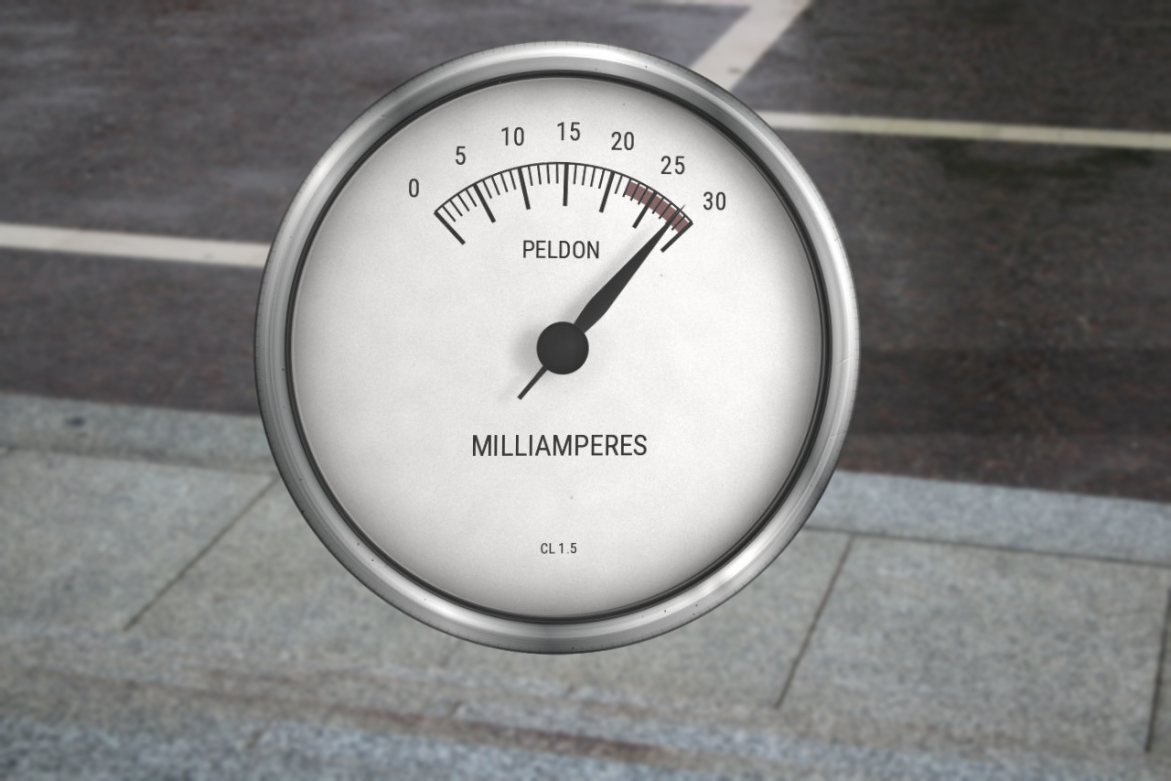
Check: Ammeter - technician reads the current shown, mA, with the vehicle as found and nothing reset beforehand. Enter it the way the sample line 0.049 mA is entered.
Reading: 28 mA
